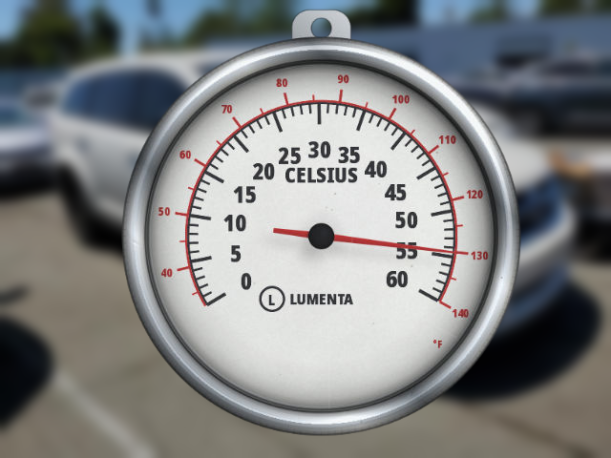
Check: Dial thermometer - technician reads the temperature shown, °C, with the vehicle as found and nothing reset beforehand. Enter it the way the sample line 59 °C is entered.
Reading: 54.5 °C
